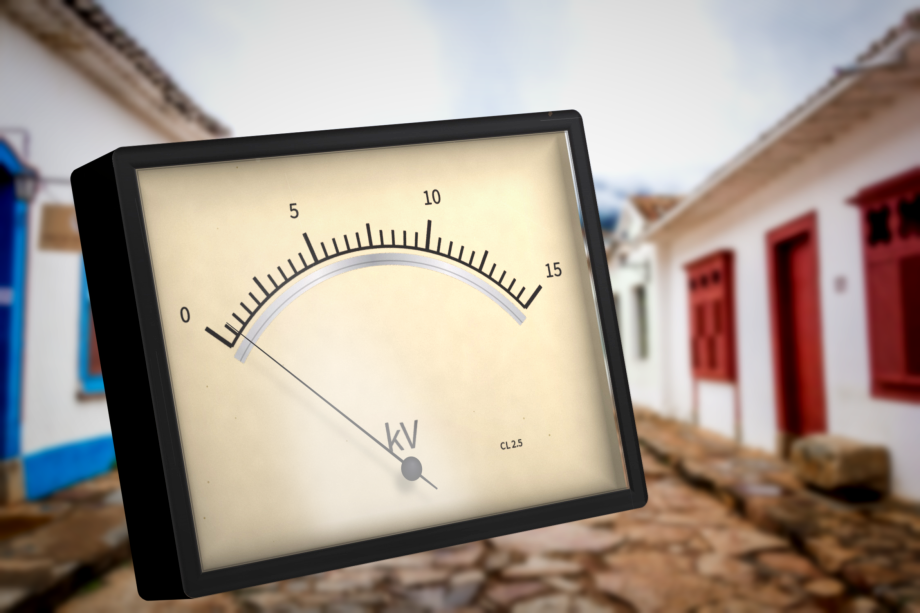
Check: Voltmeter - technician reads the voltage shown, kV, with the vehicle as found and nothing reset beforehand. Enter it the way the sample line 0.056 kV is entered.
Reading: 0.5 kV
